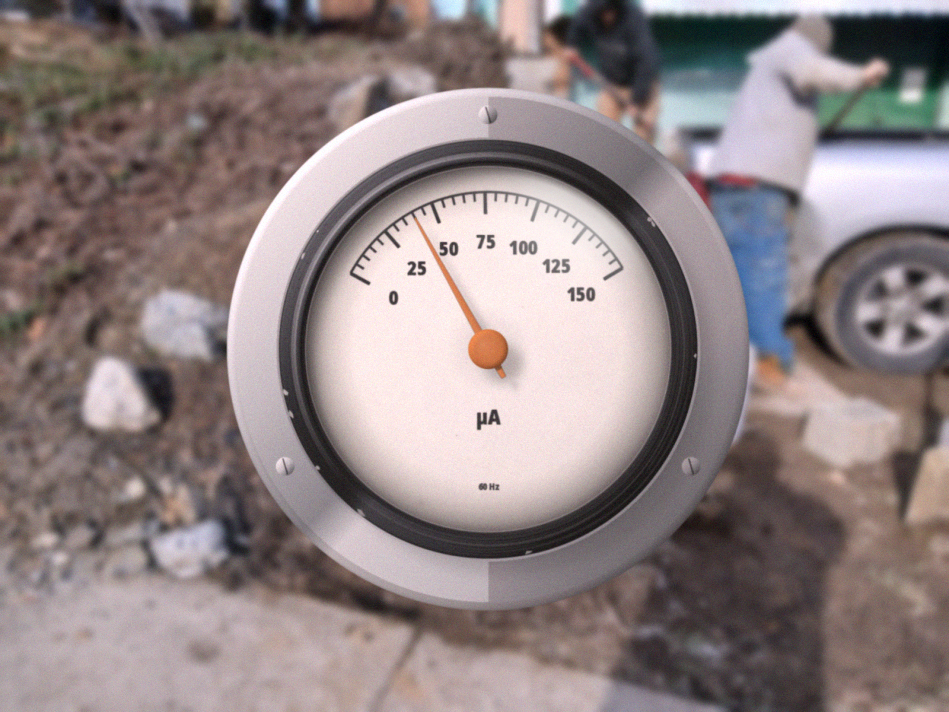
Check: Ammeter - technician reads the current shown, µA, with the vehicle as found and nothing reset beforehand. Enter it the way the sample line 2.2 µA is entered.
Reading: 40 µA
